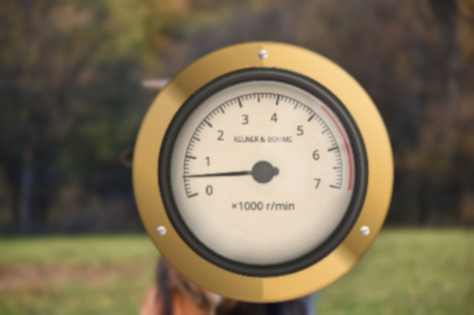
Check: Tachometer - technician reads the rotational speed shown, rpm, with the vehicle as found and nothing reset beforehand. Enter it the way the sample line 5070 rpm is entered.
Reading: 500 rpm
